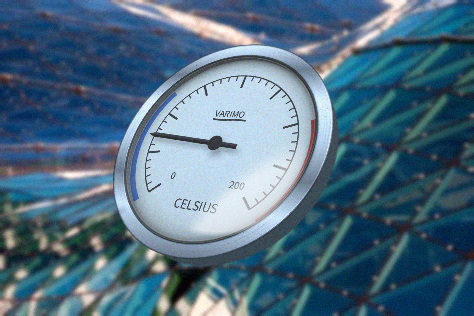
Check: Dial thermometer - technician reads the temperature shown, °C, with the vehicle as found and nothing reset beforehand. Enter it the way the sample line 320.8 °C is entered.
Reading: 35 °C
